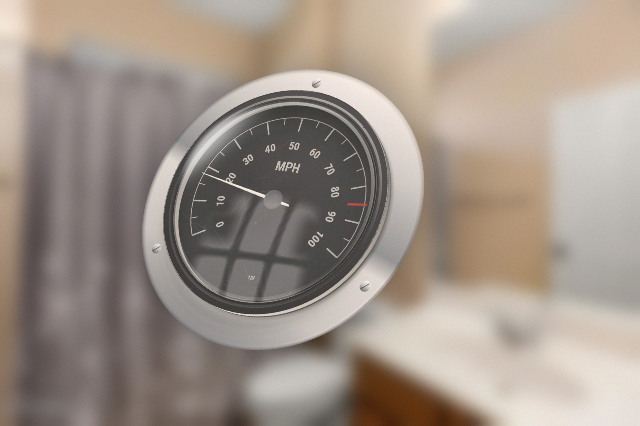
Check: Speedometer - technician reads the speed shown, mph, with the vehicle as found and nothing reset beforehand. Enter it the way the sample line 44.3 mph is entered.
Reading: 17.5 mph
